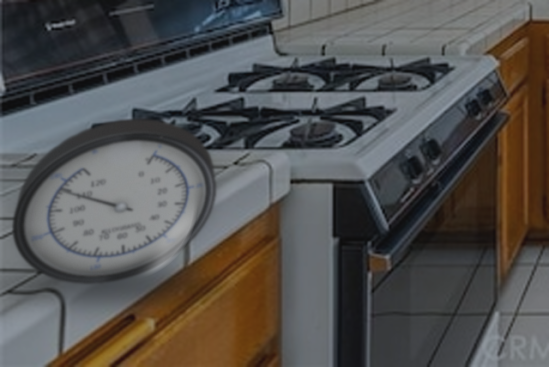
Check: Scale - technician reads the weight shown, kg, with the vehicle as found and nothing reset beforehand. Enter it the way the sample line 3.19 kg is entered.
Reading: 110 kg
